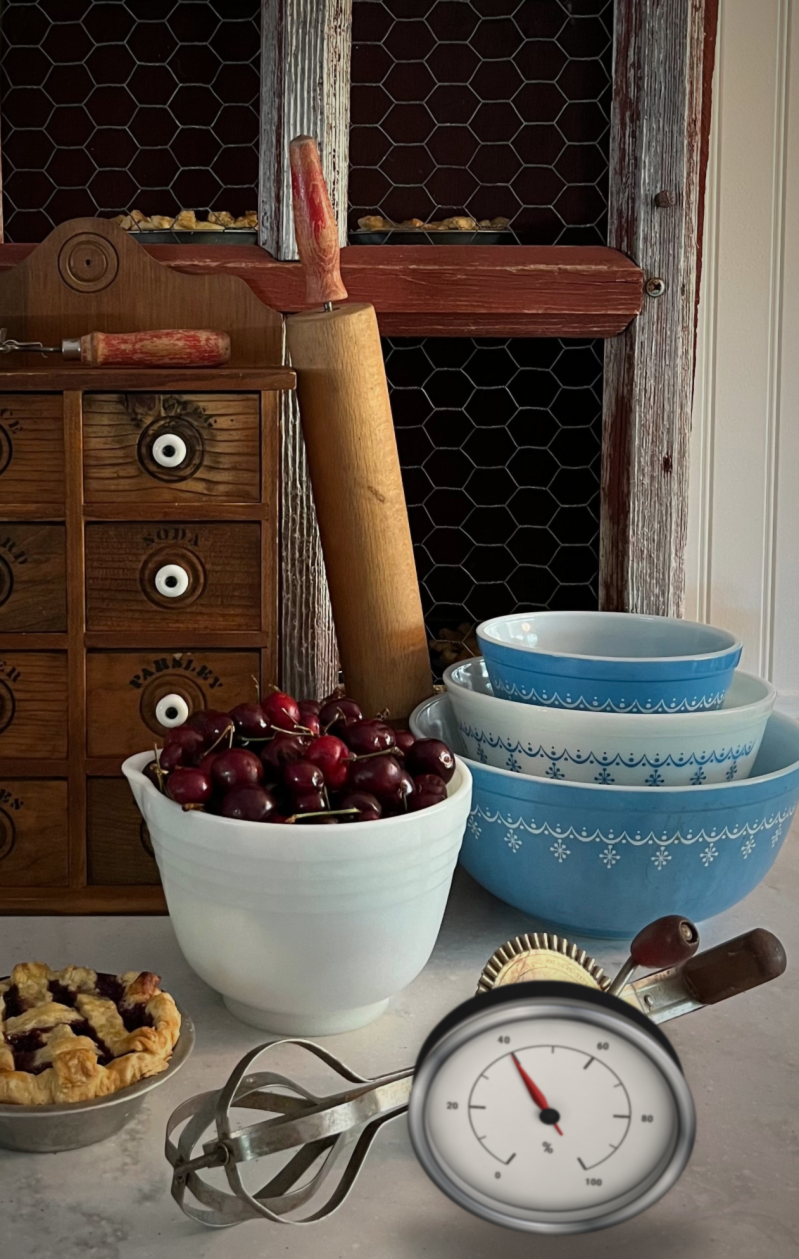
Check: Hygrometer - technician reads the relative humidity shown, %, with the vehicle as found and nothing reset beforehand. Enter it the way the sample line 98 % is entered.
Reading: 40 %
